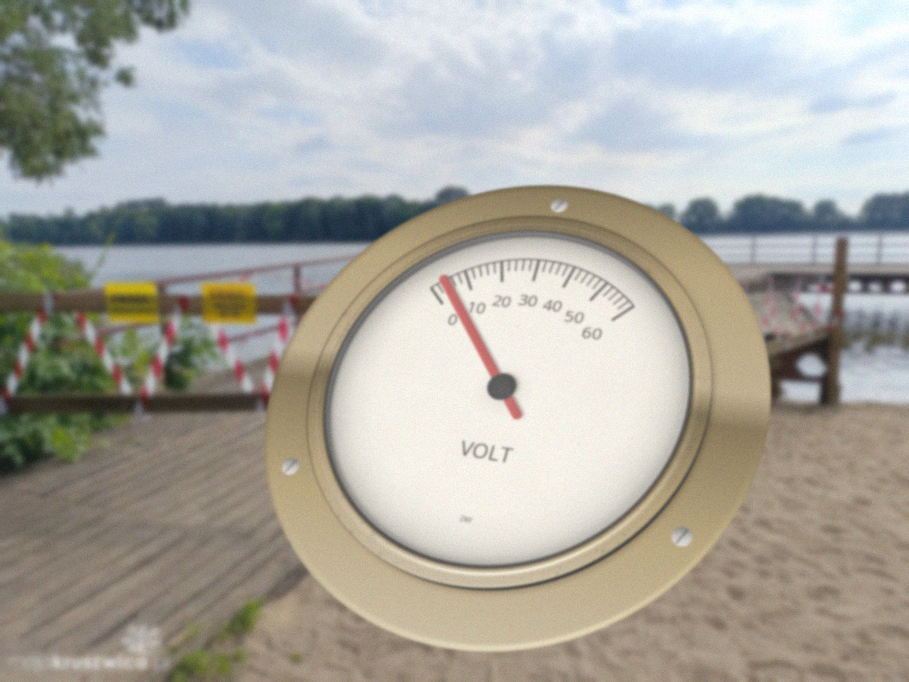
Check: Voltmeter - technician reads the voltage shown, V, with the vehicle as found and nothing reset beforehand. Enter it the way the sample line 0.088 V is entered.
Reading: 4 V
